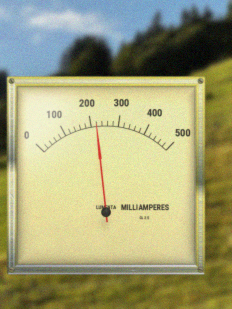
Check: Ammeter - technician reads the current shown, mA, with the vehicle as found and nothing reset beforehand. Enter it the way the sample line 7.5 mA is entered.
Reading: 220 mA
